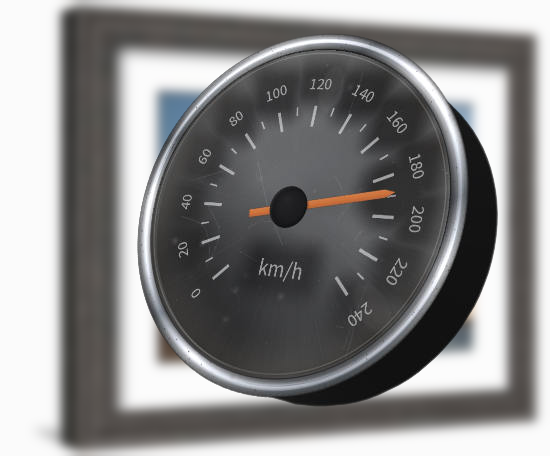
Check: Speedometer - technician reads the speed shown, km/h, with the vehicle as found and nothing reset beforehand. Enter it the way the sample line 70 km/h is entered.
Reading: 190 km/h
